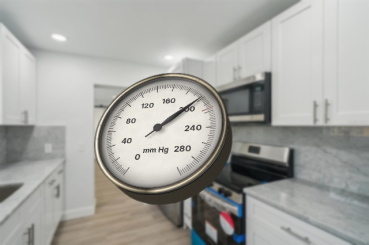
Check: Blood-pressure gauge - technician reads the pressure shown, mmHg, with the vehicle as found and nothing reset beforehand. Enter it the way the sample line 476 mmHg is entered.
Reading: 200 mmHg
